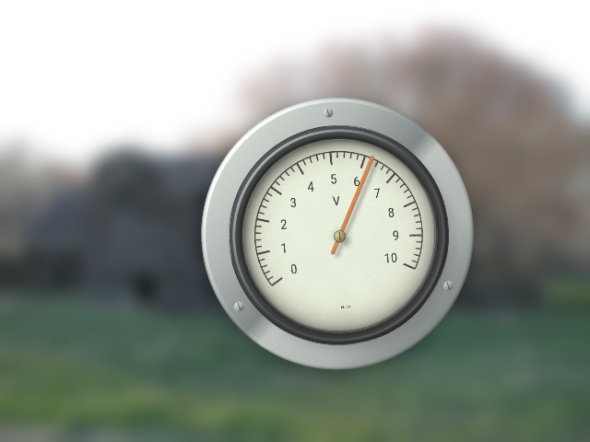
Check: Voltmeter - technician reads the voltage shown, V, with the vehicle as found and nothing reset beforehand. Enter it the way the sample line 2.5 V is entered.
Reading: 6.2 V
